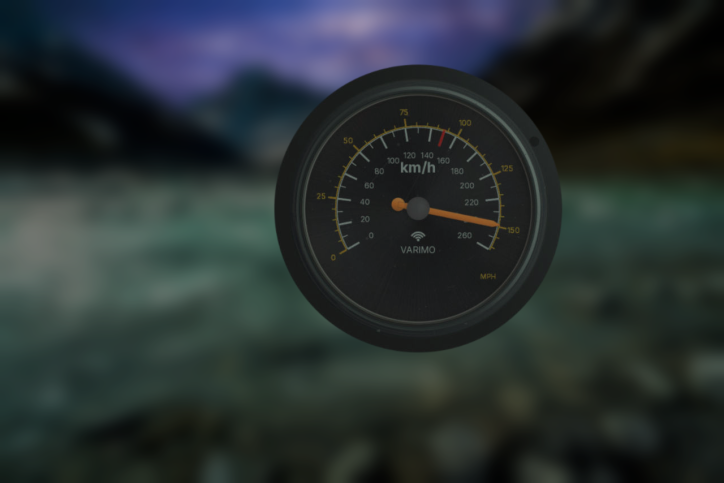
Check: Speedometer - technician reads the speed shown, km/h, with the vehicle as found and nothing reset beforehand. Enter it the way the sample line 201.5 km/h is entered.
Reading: 240 km/h
